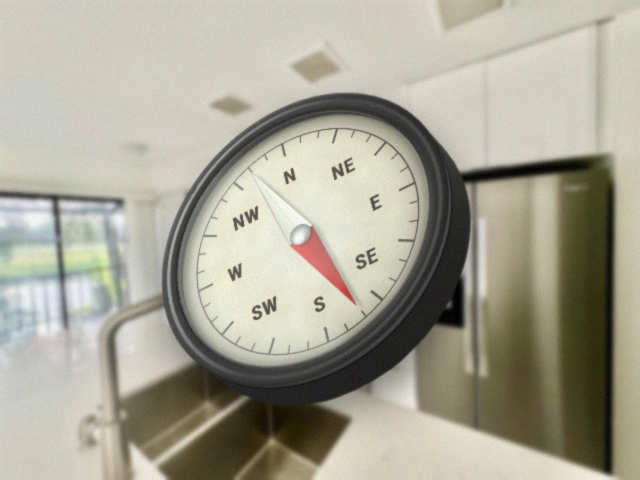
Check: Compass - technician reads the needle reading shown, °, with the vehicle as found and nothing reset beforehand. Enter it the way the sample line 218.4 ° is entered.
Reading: 160 °
